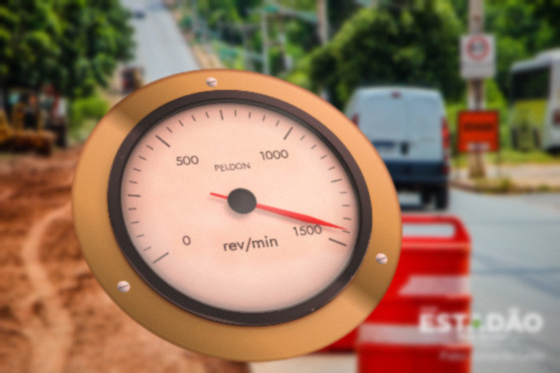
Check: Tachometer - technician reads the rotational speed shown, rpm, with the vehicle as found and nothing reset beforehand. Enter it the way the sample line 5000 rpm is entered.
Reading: 1450 rpm
